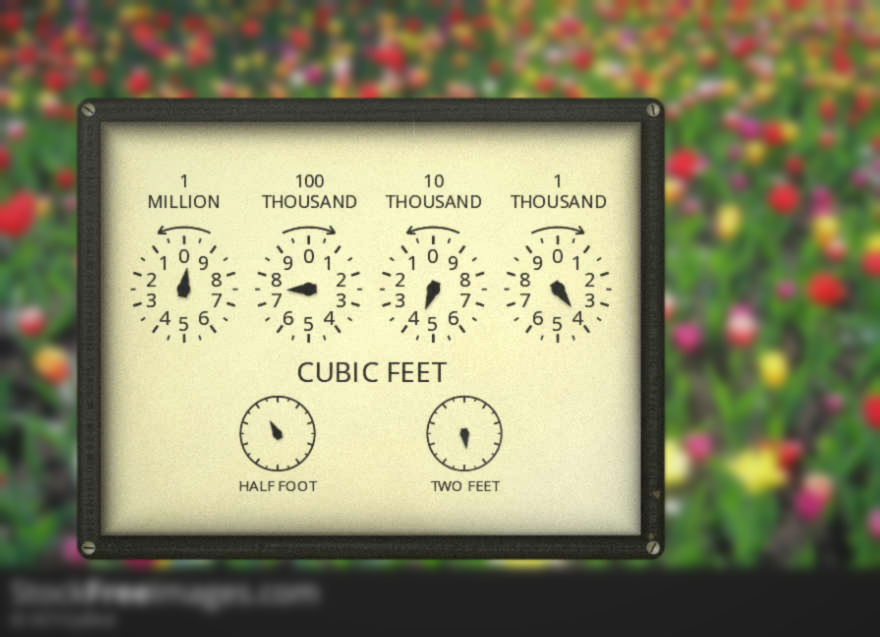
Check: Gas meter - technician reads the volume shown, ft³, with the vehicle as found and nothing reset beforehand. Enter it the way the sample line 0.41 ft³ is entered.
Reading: 974400 ft³
